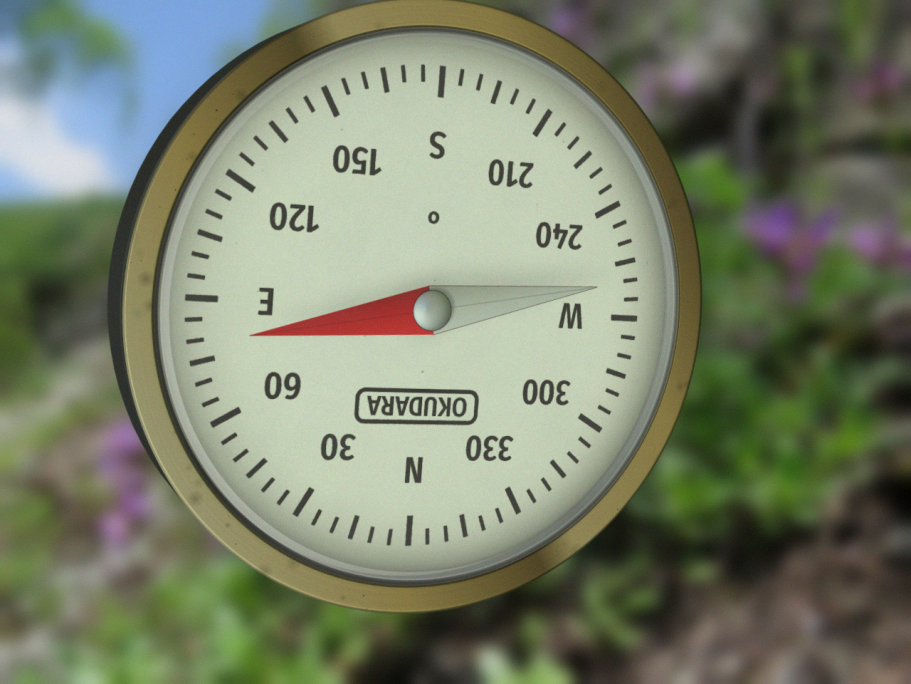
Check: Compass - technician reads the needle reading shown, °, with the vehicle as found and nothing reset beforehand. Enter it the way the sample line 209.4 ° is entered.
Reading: 80 °
